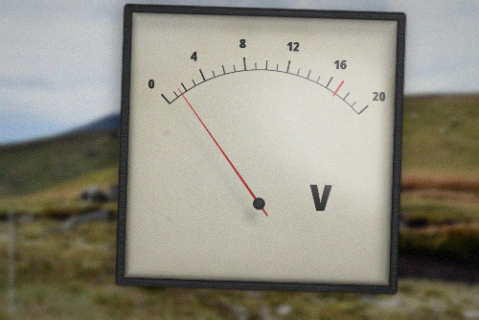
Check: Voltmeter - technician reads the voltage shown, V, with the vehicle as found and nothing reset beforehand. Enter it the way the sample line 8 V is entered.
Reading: 1.5 V
